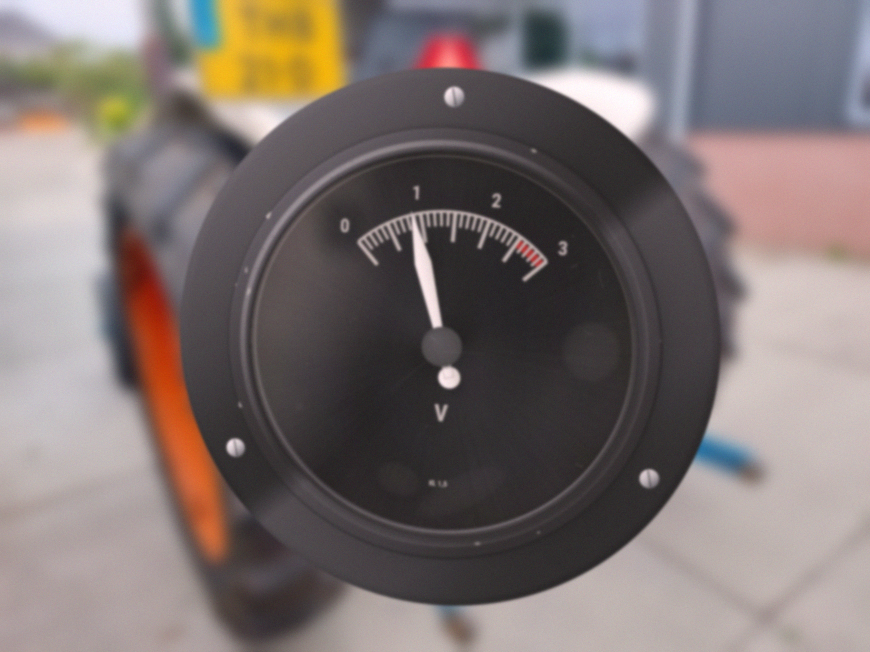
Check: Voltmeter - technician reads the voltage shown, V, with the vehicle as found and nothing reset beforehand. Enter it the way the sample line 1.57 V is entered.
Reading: 0.9 V
